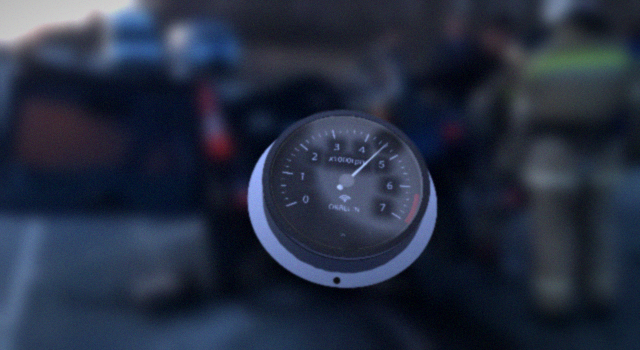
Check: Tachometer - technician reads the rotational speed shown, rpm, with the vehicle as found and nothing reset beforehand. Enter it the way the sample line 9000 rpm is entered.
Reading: 4600 rpm
